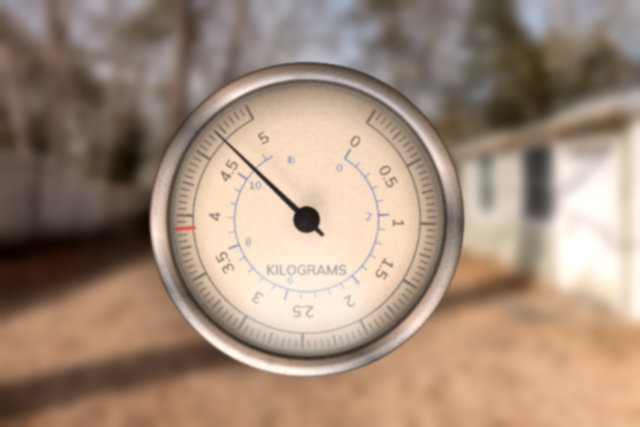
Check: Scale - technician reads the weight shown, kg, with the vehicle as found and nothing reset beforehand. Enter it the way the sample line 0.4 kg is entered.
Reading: 4.7 kg
